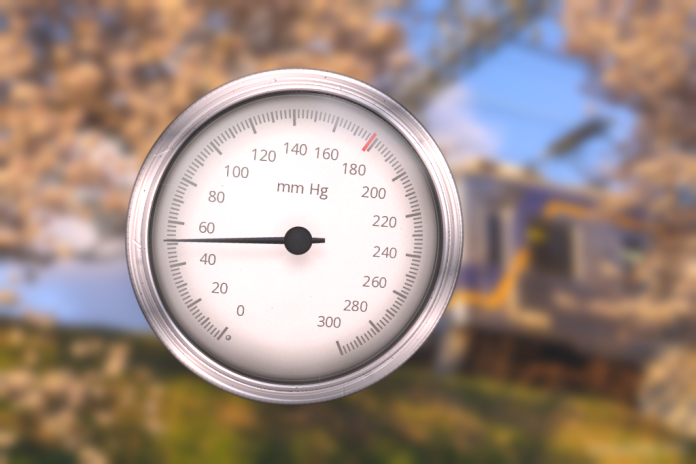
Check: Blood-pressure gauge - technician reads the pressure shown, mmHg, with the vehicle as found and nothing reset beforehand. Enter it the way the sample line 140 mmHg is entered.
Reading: 52 mmHg
